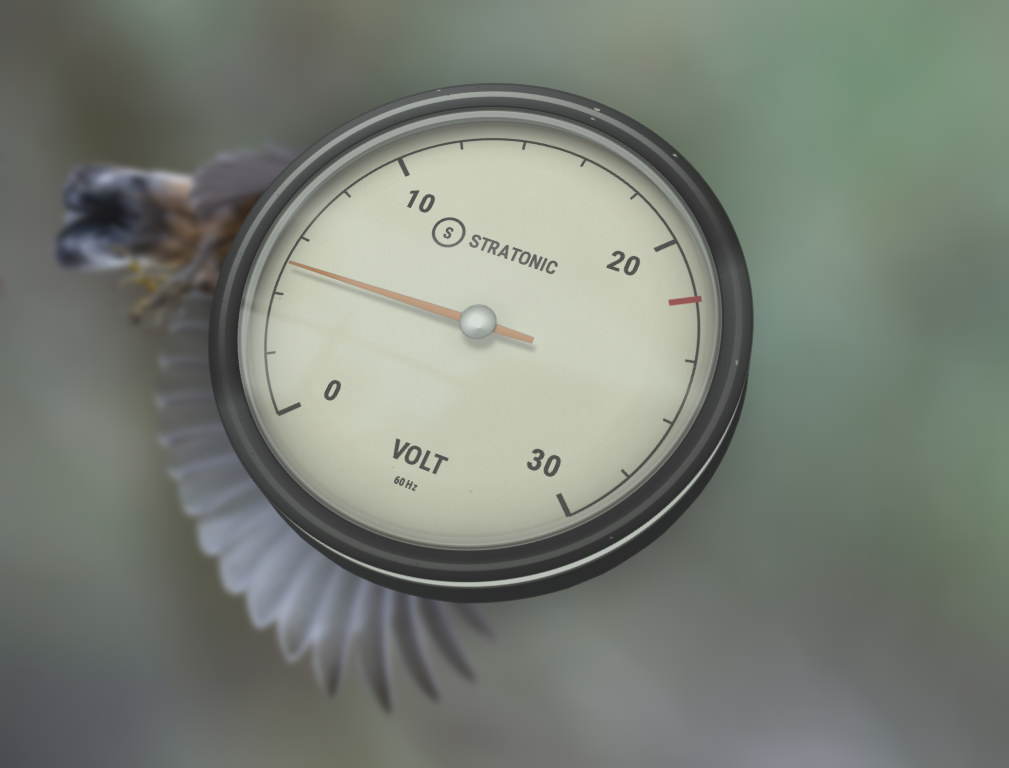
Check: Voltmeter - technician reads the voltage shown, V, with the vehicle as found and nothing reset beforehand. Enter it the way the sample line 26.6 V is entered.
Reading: 5 V
